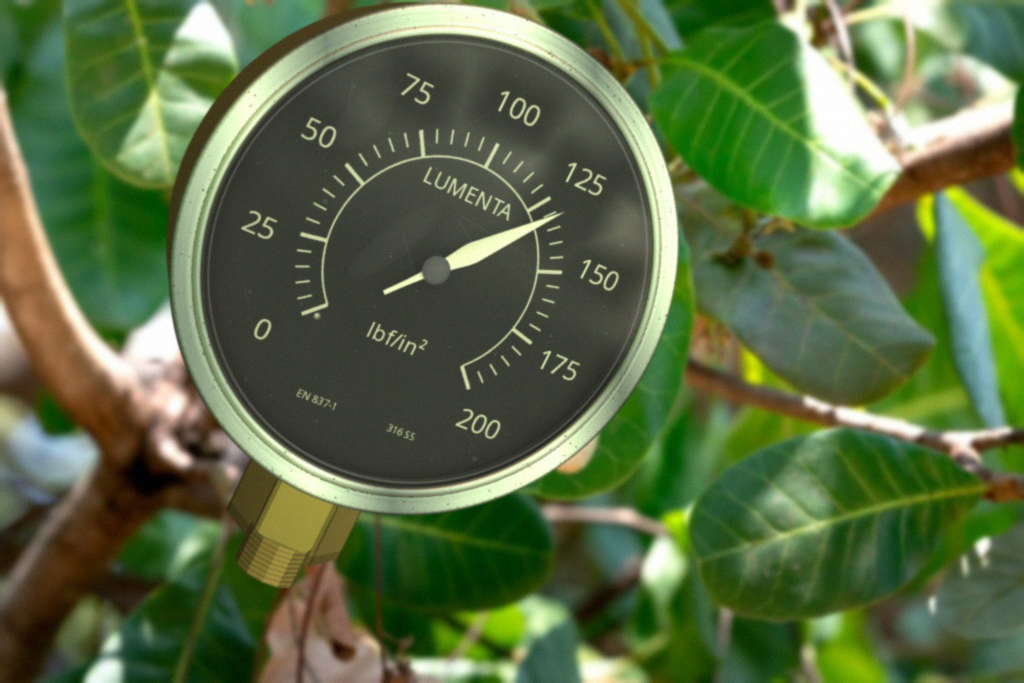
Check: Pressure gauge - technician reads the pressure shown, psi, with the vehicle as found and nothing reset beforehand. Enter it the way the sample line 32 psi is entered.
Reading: 130 psi
